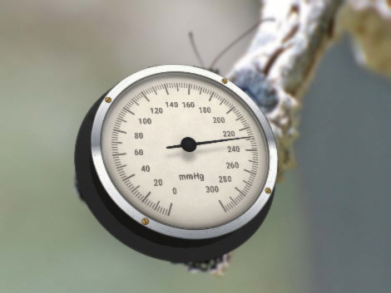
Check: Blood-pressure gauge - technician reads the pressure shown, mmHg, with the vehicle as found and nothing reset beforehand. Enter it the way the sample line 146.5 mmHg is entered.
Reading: 230 mmHg
